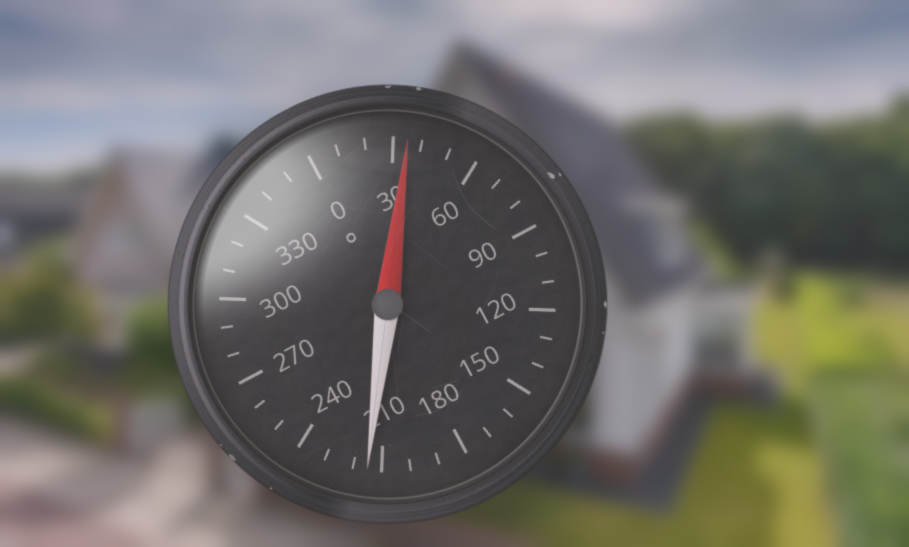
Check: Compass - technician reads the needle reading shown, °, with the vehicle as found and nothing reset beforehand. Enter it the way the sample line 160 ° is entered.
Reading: 35 °
